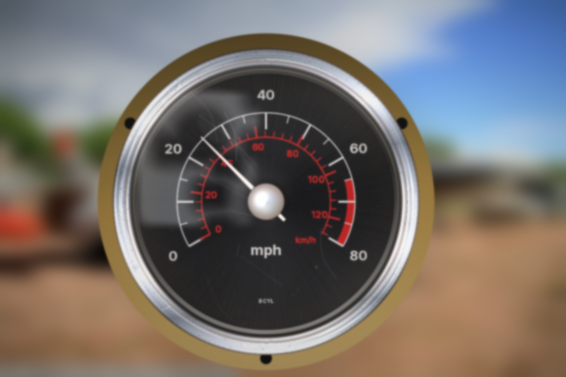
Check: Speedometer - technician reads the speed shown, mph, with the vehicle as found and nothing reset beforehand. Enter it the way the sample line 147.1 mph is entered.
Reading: 25 mph
